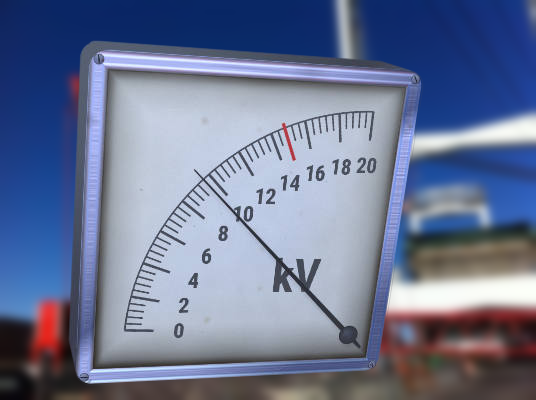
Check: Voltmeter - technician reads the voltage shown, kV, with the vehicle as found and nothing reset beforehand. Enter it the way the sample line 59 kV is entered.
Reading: 9.6 kV
